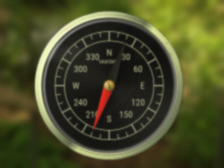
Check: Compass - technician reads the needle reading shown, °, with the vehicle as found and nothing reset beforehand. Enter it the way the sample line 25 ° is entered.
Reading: 200 °
